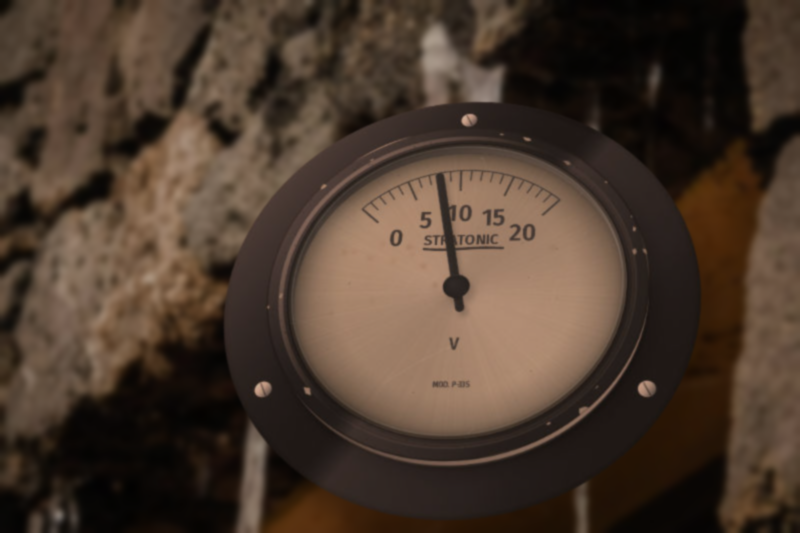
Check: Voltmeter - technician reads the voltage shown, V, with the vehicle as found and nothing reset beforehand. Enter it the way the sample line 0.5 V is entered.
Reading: 8 V
